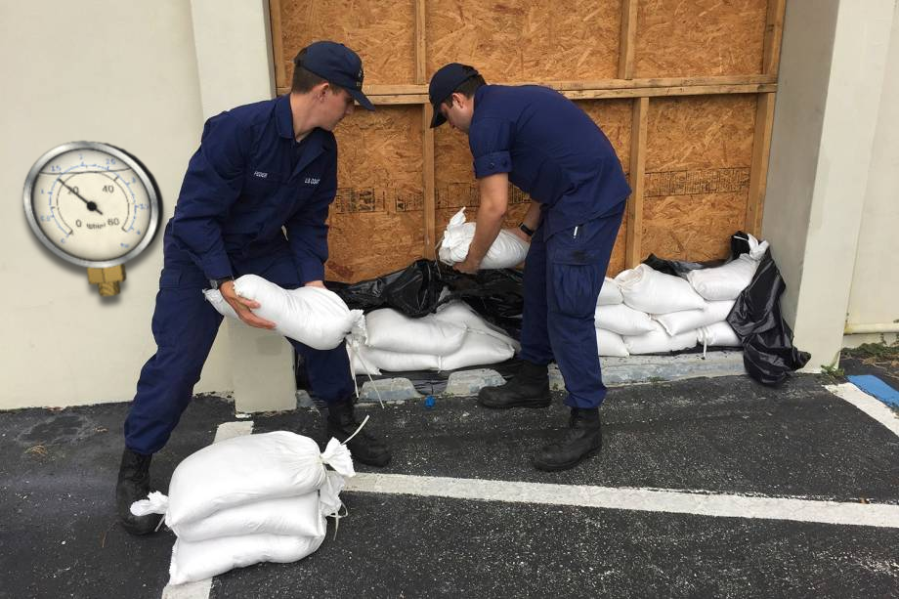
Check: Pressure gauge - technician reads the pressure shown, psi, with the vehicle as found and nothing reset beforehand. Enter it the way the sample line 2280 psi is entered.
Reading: 20 psi
